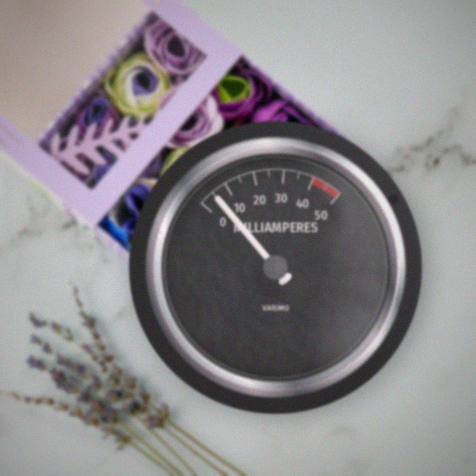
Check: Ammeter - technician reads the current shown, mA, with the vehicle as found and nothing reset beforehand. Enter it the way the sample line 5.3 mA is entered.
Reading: 5 mA
